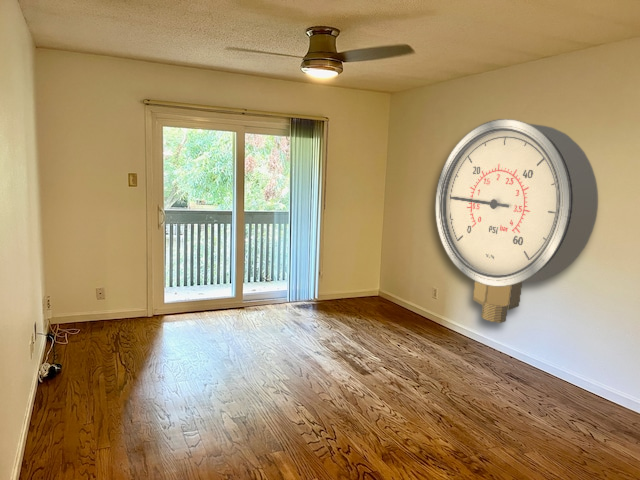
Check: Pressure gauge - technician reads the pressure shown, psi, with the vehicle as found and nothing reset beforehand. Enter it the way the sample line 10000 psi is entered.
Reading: 10 psi
